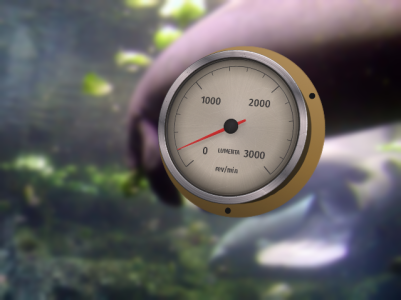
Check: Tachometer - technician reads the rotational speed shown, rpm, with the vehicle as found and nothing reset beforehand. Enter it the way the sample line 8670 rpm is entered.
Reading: 200 rpm
